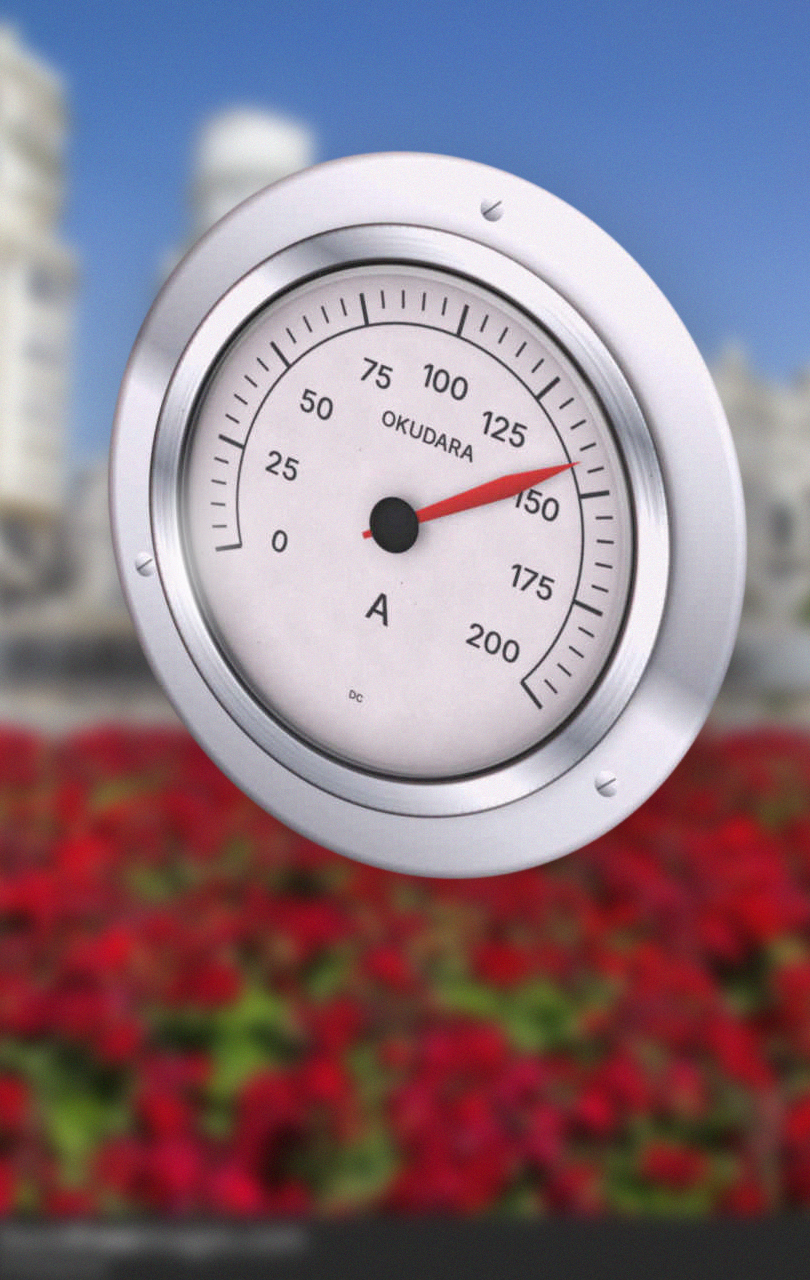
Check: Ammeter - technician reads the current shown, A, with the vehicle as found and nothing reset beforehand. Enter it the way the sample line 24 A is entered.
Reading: 142.5 A
